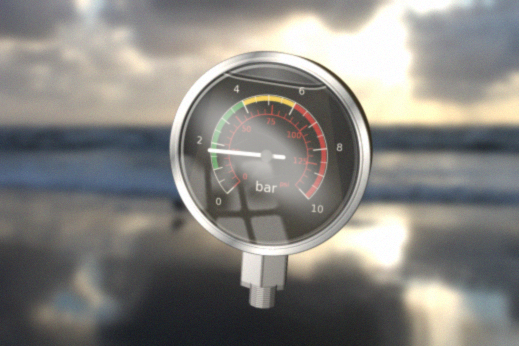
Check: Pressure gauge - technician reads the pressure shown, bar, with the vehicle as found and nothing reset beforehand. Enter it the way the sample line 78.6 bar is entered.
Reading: 1.75 bar
